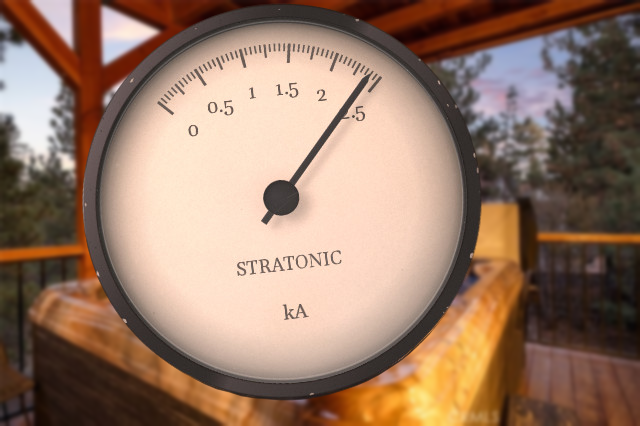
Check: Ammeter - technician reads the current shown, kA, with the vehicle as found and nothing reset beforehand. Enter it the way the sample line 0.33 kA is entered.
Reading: 2.4 kA
